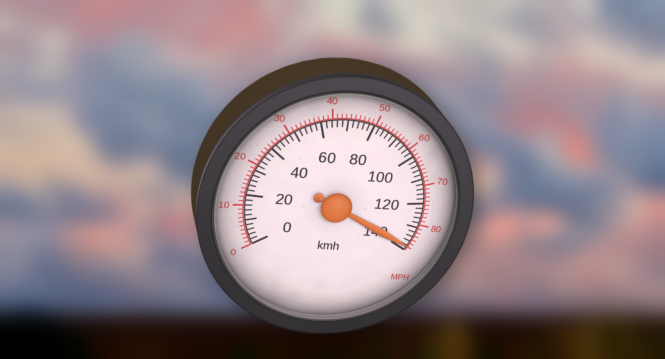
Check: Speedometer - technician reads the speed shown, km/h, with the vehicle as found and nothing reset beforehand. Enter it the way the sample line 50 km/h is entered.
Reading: 138 km/h
